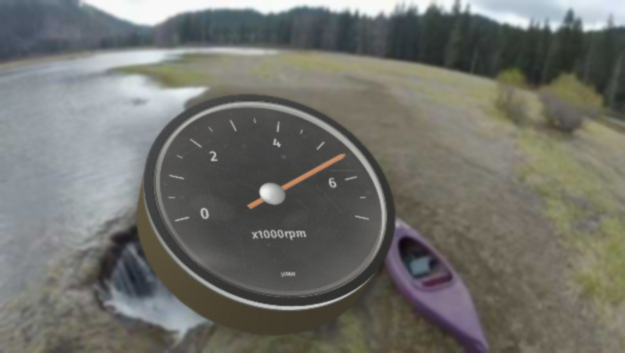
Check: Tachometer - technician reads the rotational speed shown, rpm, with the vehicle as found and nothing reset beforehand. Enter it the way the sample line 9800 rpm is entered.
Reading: 5500 rpm
